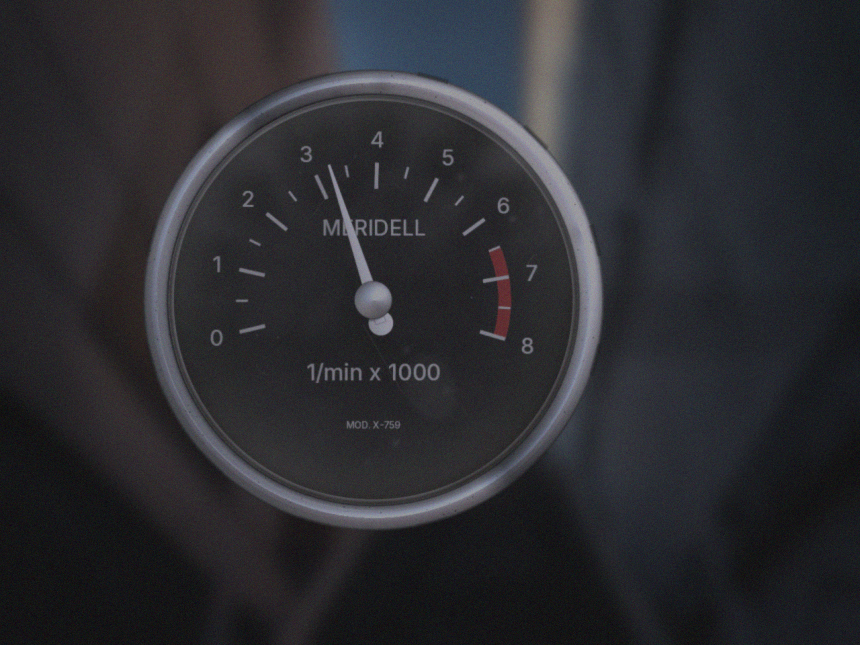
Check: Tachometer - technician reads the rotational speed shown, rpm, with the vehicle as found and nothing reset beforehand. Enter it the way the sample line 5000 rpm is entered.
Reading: 3250 rpm
